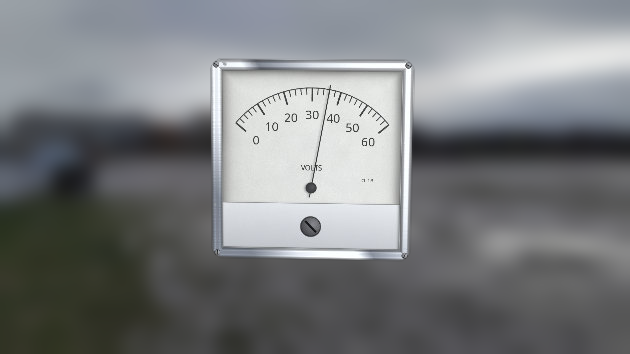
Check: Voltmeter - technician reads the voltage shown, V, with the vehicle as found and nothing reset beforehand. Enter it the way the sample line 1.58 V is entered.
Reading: 36 V
